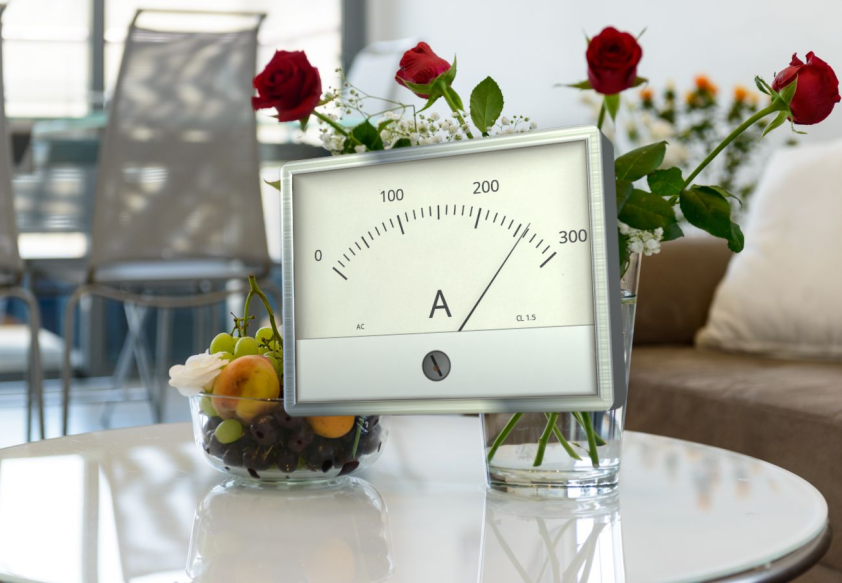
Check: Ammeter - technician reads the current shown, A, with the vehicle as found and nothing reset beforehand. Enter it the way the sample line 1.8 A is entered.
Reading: 260 A
